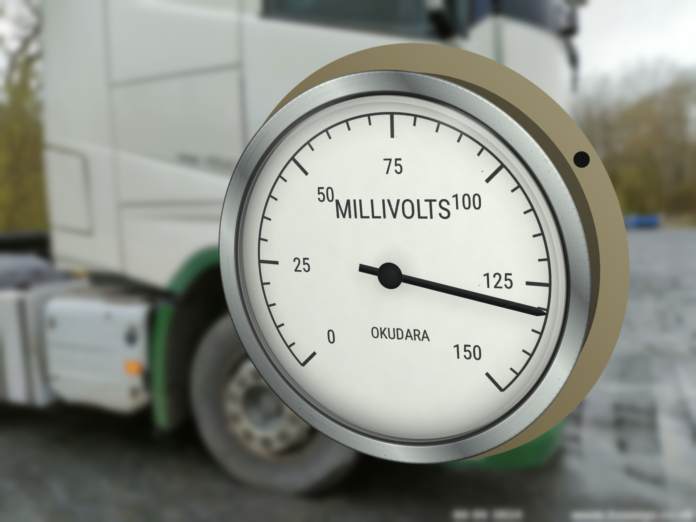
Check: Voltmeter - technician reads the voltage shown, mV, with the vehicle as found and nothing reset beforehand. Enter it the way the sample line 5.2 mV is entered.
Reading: 130 mV
